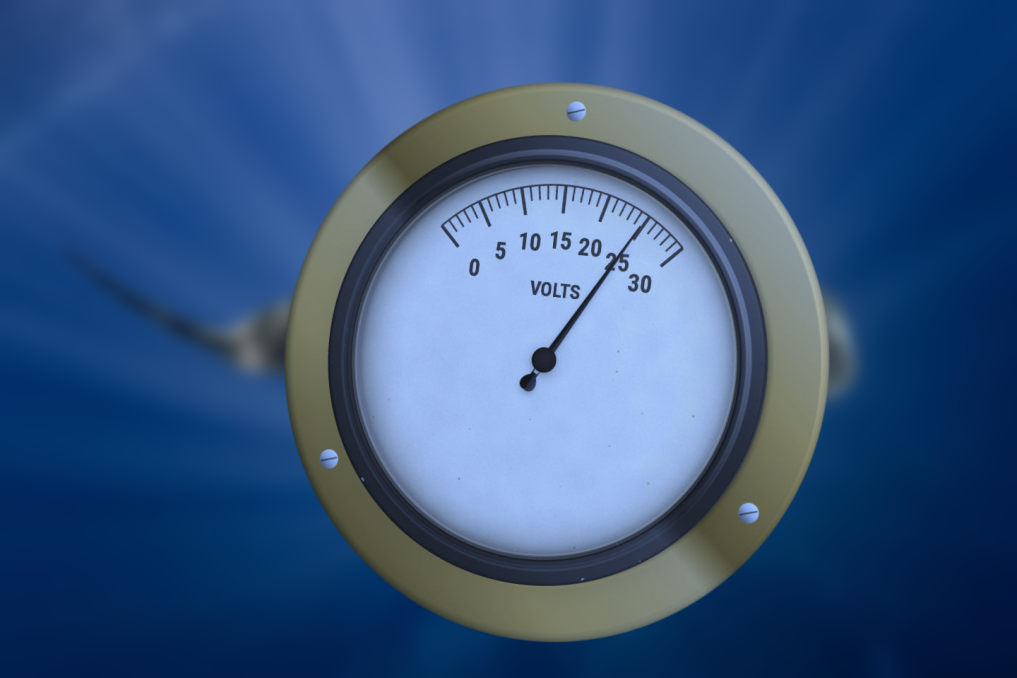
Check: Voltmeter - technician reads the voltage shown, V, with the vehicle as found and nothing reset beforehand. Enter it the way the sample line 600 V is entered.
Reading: 25 V
